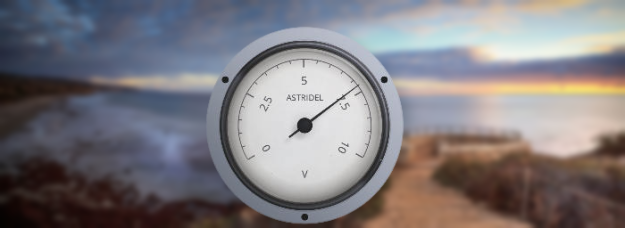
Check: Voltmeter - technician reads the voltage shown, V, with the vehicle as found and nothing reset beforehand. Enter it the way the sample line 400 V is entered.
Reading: 7.25 V
